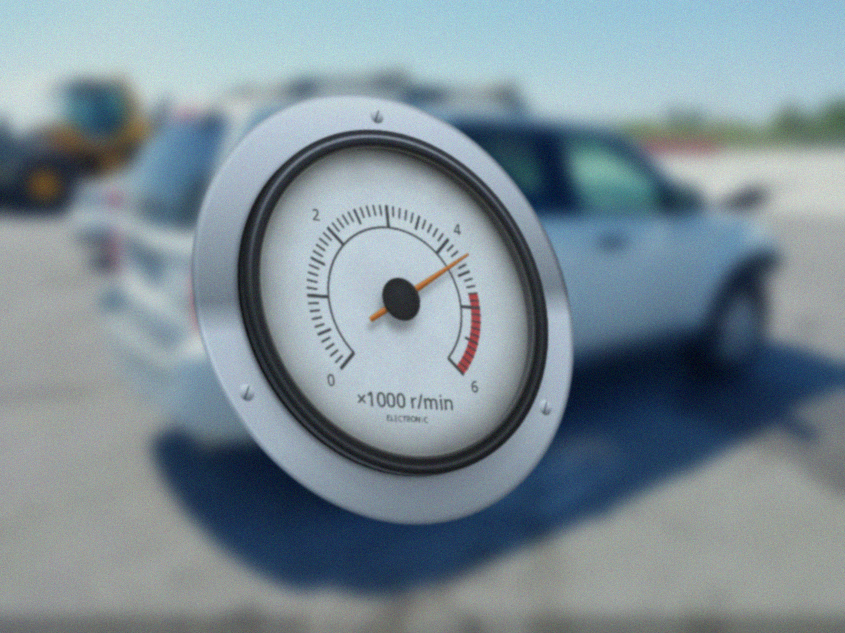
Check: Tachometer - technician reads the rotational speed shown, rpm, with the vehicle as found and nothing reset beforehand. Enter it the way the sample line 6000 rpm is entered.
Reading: 4300 rpm
